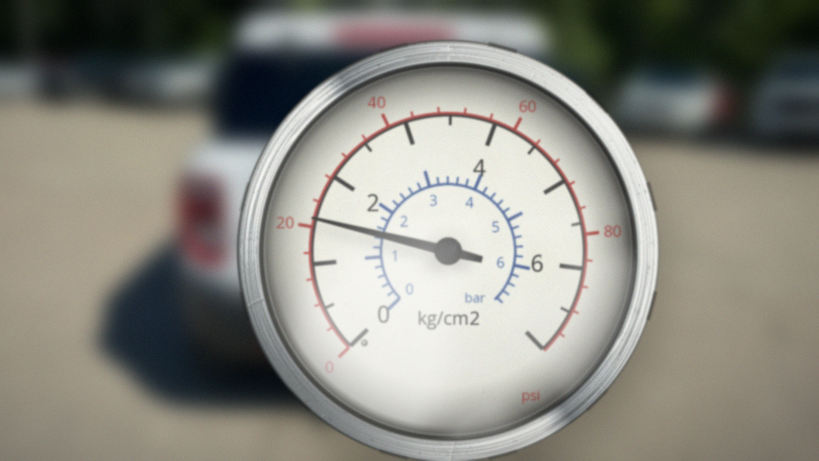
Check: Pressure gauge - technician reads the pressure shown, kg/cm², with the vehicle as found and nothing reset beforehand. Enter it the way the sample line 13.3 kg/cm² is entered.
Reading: 1.5 kg/cm²
